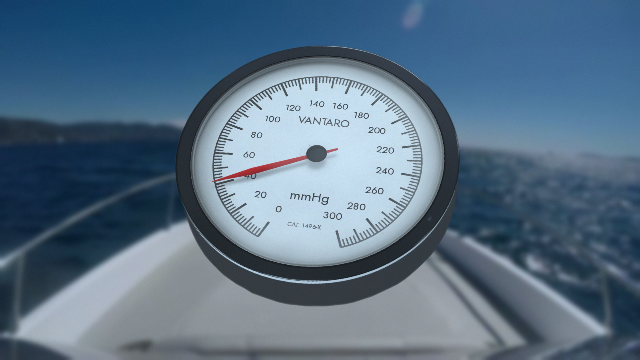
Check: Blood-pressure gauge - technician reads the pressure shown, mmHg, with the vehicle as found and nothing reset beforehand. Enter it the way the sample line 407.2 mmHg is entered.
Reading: 40 mmHg
